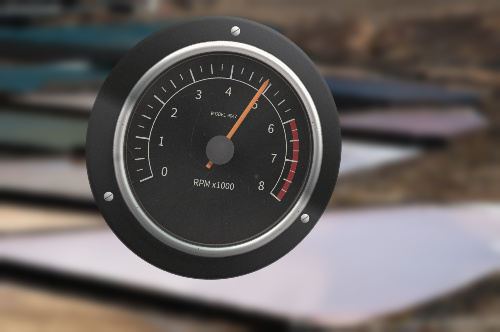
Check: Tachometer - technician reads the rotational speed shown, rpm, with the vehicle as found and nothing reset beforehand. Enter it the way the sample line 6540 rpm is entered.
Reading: 4875 rpm
